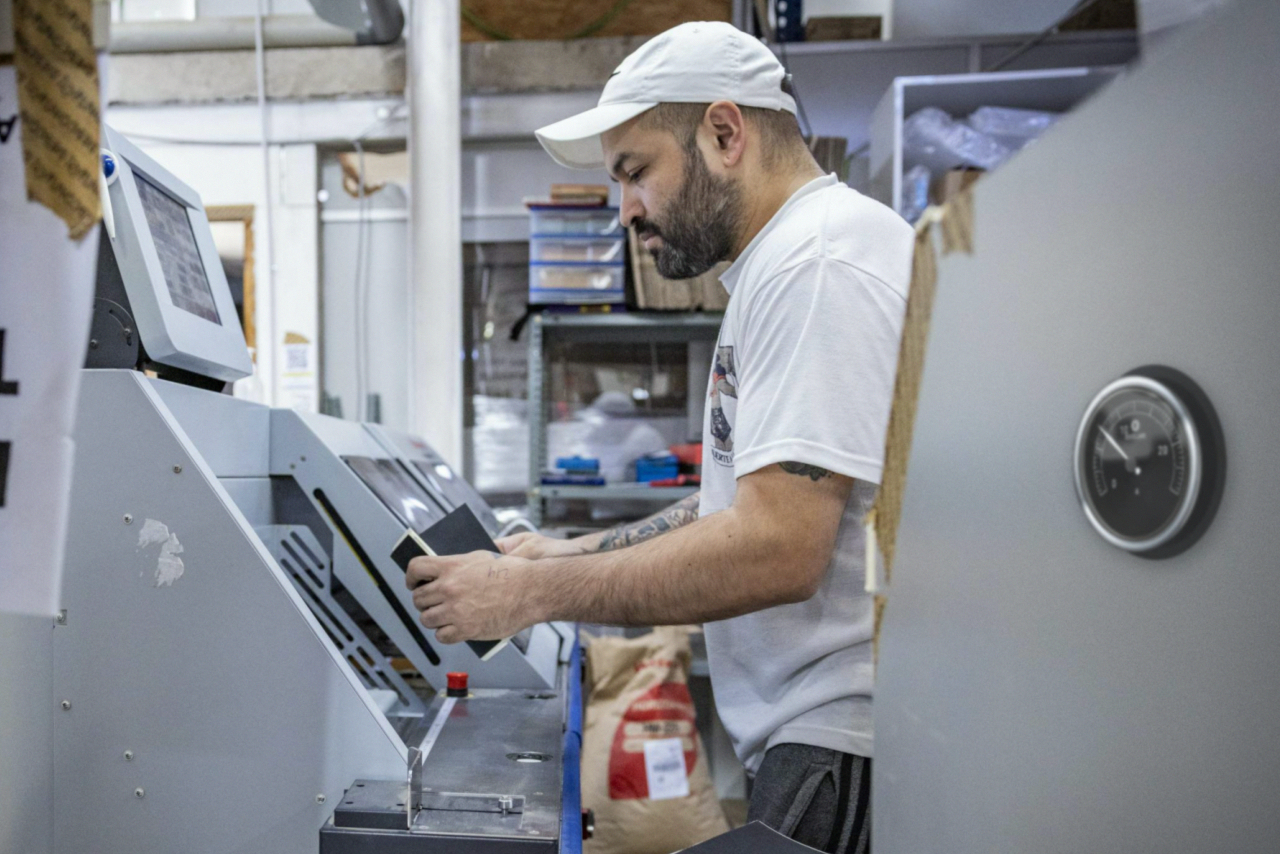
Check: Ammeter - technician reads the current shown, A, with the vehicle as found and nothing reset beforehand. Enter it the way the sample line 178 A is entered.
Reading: 7.5 A
